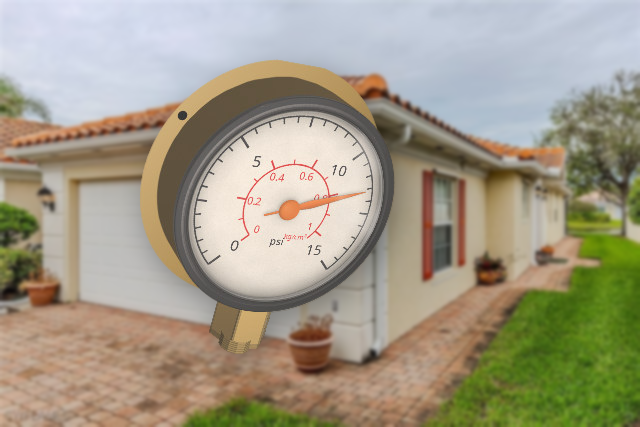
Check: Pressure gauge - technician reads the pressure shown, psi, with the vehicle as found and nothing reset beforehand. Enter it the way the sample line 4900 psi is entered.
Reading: 11.5 psi
